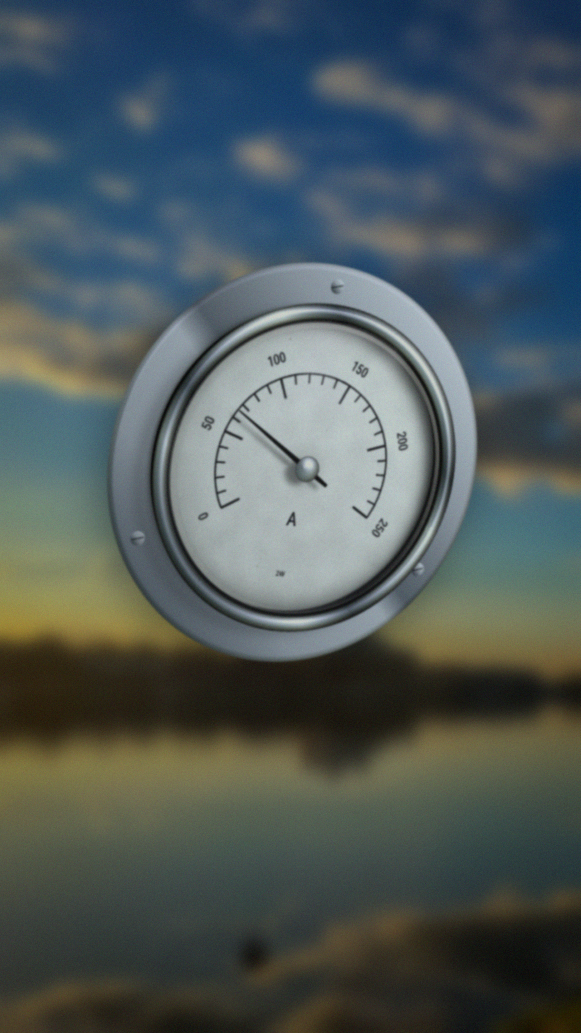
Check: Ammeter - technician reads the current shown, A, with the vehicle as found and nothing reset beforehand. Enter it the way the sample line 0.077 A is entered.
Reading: 65 A
